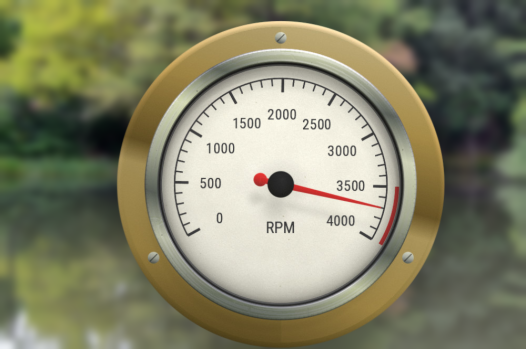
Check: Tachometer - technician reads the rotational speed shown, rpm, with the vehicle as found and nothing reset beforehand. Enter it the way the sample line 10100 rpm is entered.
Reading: 3700 rpm
